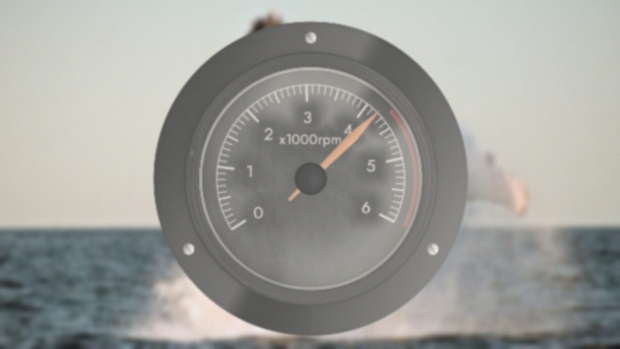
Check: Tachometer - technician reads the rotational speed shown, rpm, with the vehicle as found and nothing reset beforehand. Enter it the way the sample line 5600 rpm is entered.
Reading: 4200 rpm
